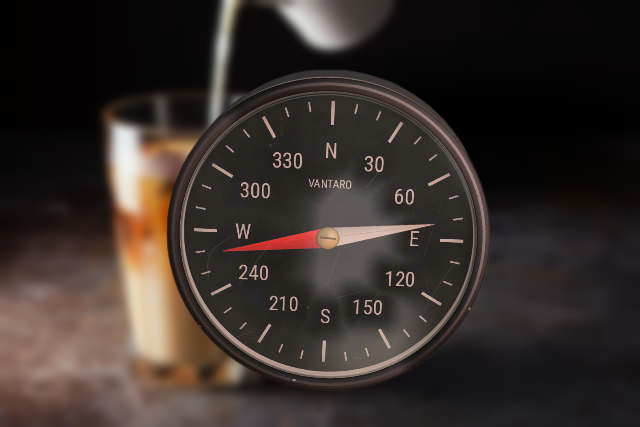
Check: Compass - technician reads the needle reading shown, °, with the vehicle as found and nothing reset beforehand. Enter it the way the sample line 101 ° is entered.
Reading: 260 °
